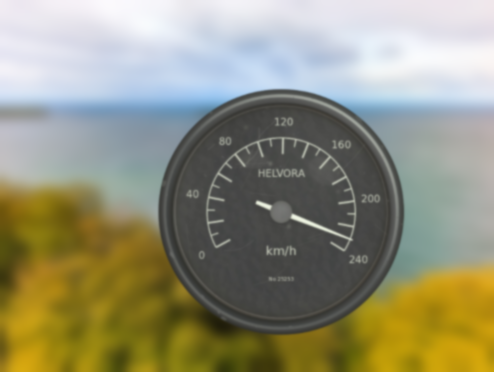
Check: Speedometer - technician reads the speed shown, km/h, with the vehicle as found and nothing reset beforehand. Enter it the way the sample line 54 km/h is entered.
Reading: 230 km/h
